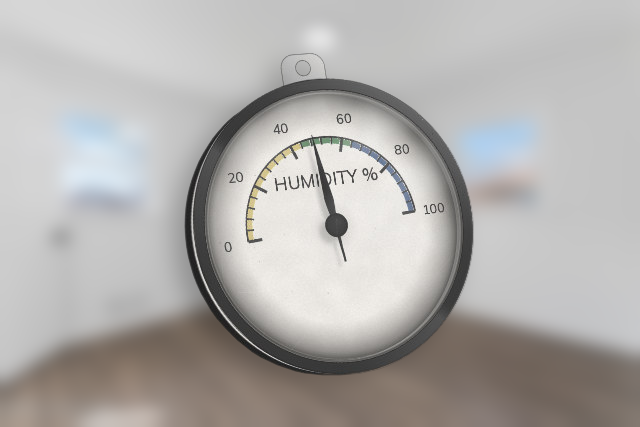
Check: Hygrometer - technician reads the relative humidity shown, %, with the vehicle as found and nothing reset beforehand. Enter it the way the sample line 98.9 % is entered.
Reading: 48 %
